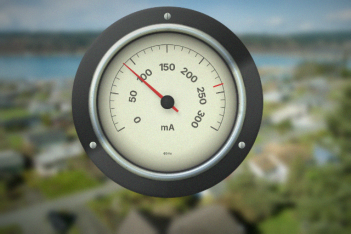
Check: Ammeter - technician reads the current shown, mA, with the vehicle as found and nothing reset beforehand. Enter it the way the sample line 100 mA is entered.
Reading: 90 mA
